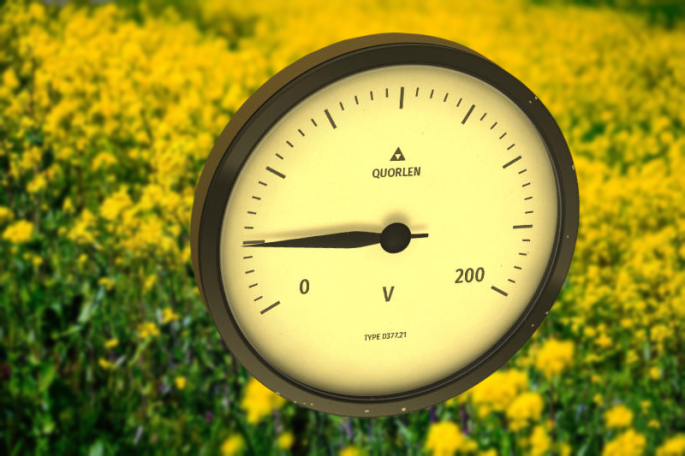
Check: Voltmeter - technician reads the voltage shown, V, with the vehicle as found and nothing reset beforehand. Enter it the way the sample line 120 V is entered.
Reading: 25 V
